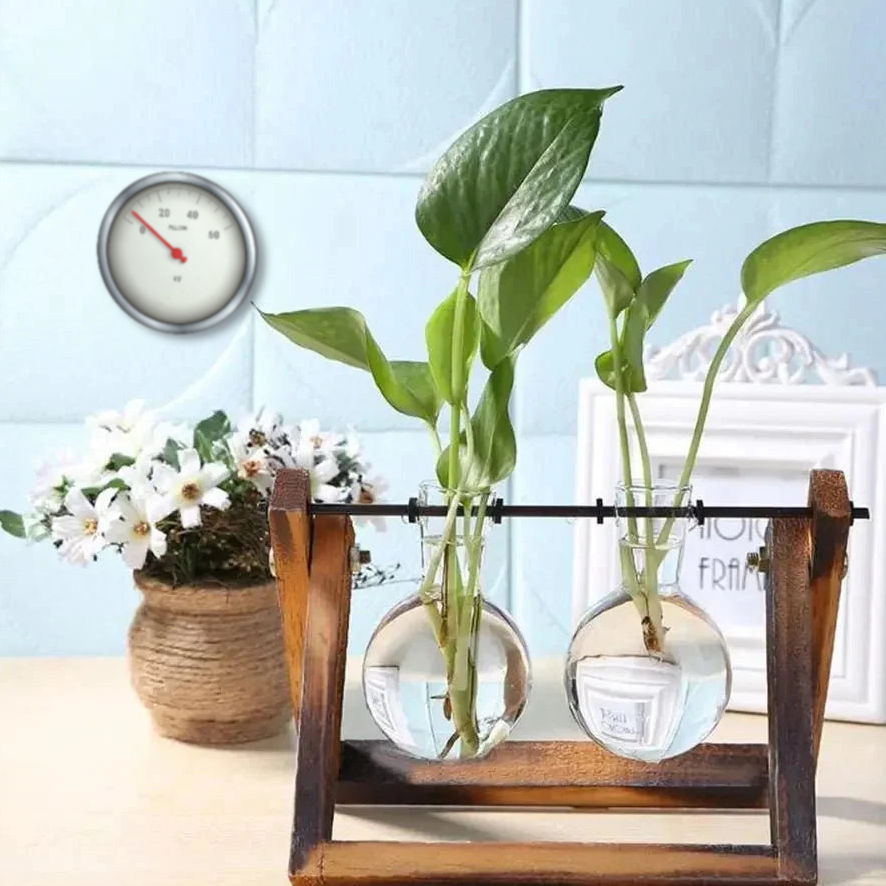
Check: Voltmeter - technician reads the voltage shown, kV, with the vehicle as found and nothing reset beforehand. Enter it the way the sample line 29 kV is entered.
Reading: 5 kV
